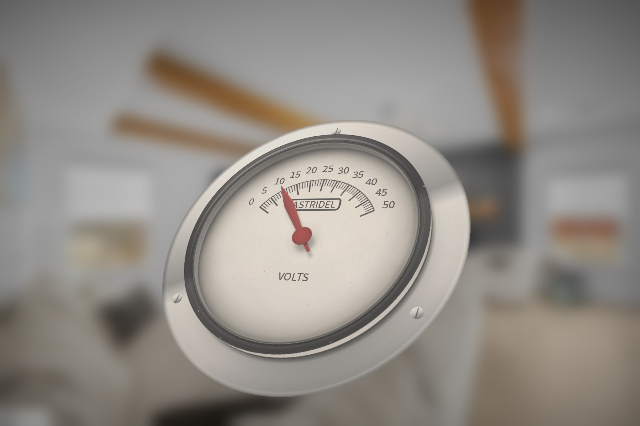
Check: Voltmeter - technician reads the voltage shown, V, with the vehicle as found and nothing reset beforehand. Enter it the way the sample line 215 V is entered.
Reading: 10 V
